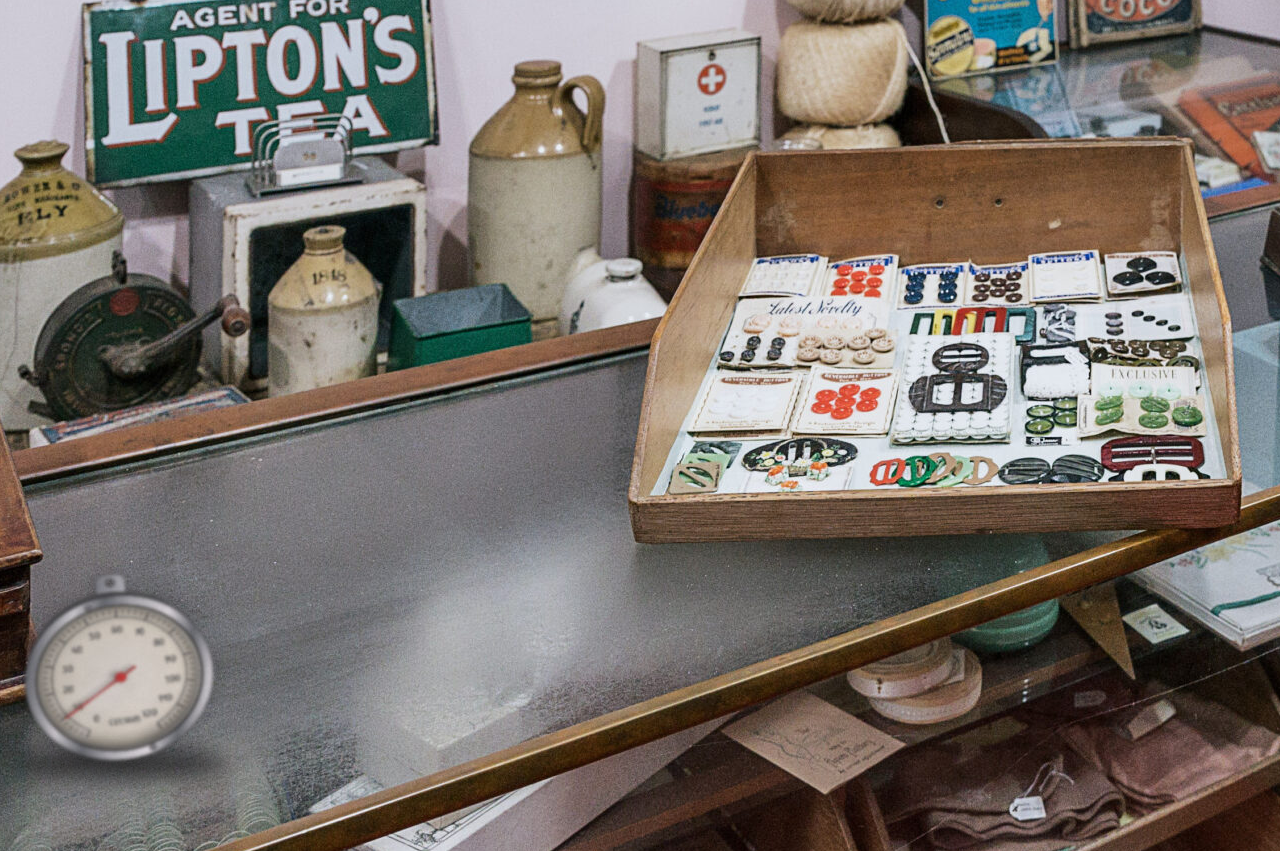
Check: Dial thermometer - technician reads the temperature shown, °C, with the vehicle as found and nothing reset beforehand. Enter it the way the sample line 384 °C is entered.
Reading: 10 °C
